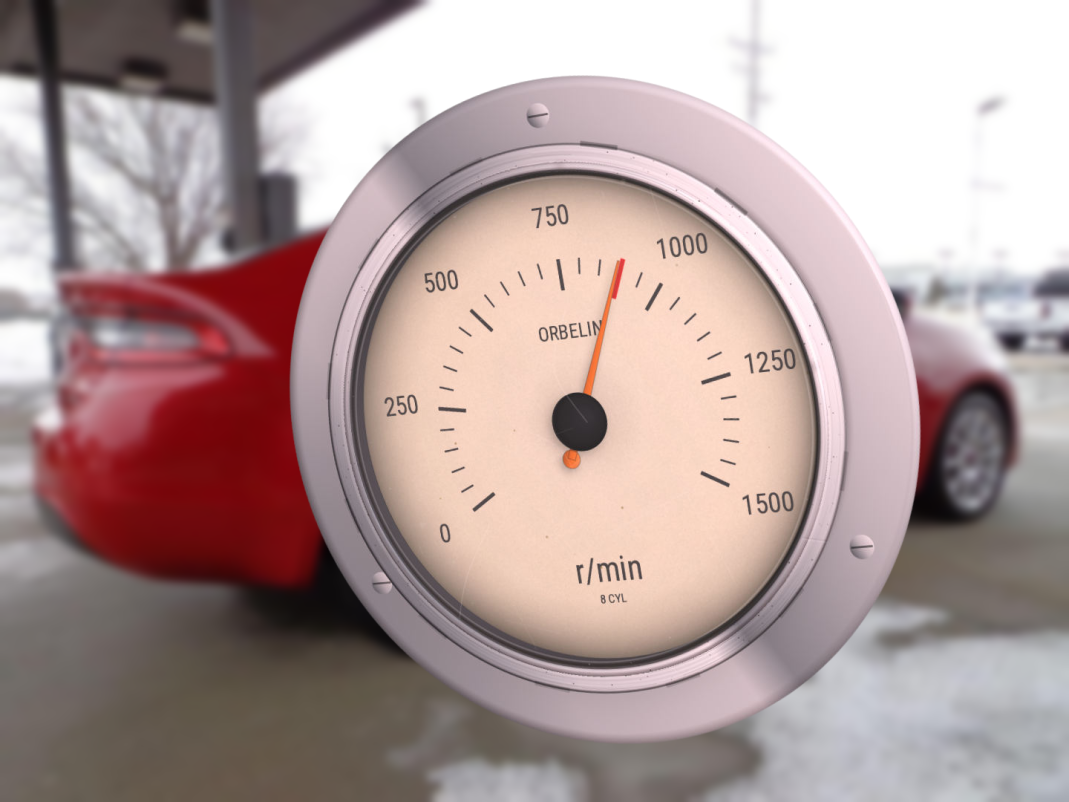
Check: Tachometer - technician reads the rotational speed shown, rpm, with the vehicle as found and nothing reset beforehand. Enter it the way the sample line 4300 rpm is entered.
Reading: 900 rpm
